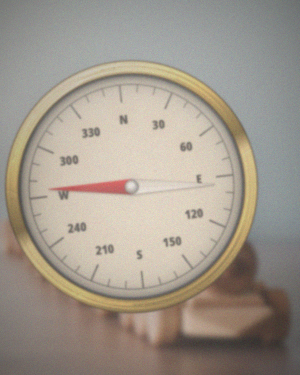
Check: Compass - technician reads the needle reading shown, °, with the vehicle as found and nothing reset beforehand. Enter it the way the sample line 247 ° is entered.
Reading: 275 °
